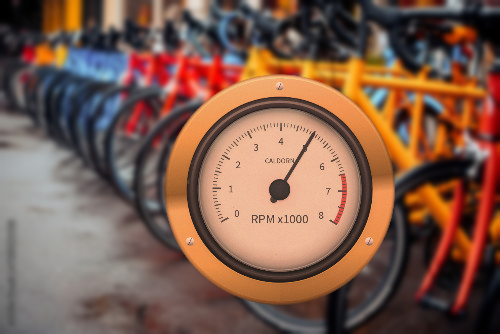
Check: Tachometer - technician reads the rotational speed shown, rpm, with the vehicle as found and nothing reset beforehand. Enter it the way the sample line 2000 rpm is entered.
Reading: 5000 rpm
